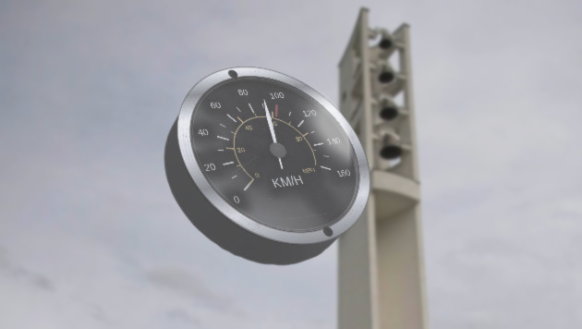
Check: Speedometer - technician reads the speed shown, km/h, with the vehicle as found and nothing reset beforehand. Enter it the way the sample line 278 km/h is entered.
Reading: 90 km/h
